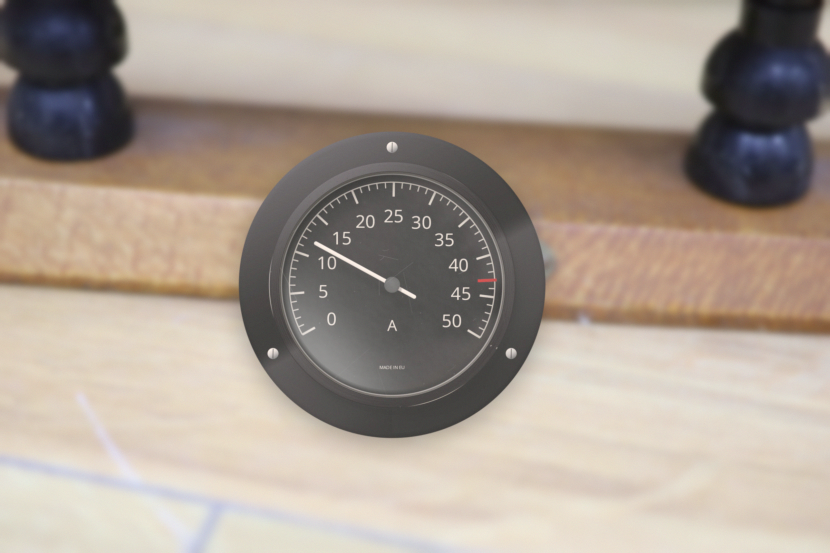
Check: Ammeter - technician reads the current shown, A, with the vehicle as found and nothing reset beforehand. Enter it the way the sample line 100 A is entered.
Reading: 12 A
